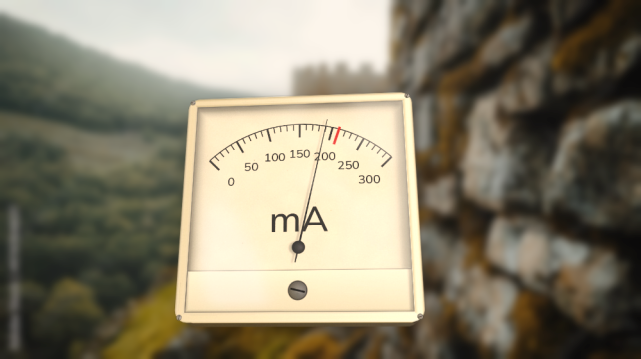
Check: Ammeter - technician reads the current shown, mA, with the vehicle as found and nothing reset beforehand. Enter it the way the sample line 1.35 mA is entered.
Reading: 190 mA
